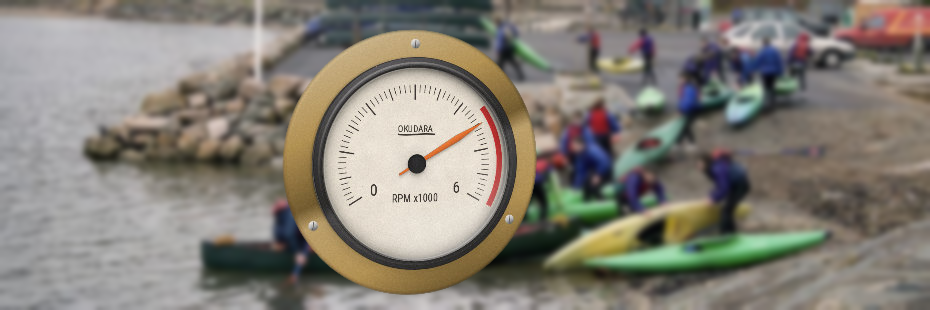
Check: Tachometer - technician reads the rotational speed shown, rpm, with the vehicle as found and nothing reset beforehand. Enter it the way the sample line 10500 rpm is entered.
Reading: 4500 rpm
